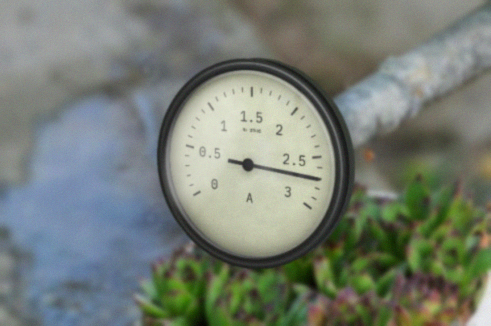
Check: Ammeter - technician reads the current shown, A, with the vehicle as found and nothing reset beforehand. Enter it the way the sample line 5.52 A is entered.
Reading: 2.7 A
